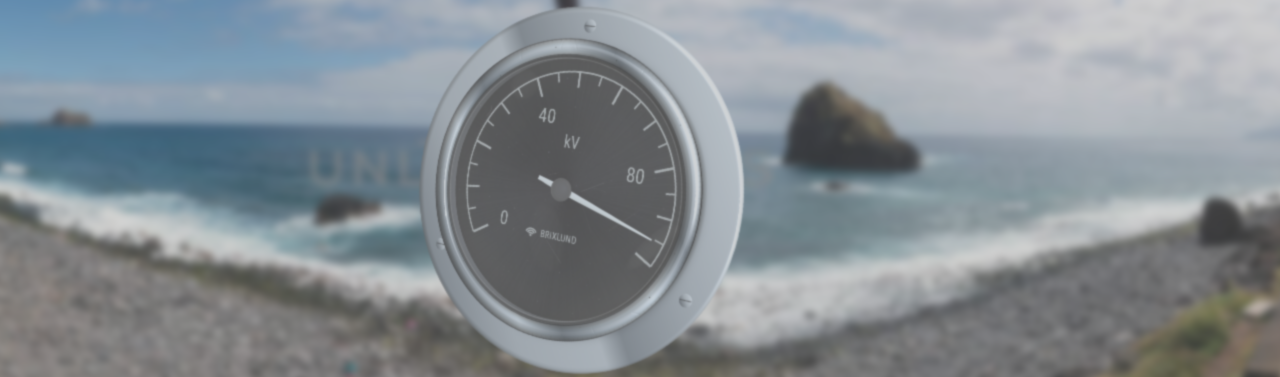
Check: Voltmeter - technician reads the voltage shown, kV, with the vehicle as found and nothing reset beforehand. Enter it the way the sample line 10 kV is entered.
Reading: 95 kV
